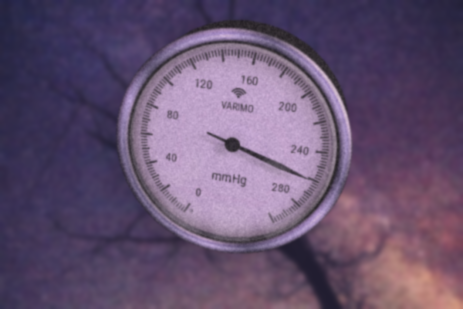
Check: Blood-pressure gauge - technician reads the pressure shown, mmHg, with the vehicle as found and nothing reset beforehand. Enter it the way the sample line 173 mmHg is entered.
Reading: 260 mmHg
